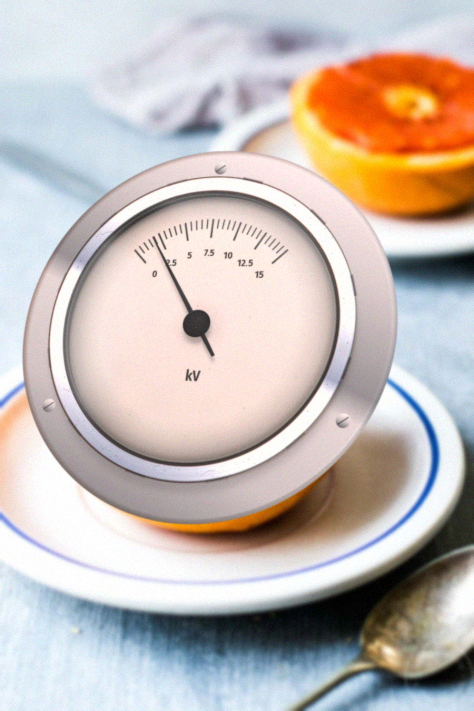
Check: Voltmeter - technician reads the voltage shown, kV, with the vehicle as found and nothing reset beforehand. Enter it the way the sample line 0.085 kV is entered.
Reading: 2 kV
